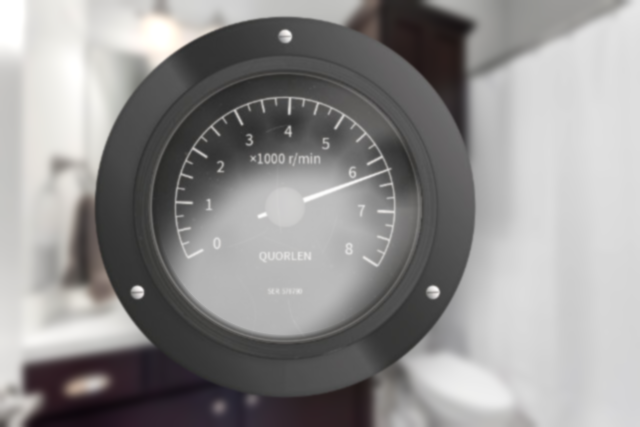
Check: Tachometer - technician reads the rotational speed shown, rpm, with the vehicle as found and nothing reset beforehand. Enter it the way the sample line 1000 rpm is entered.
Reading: 6250 rpm
